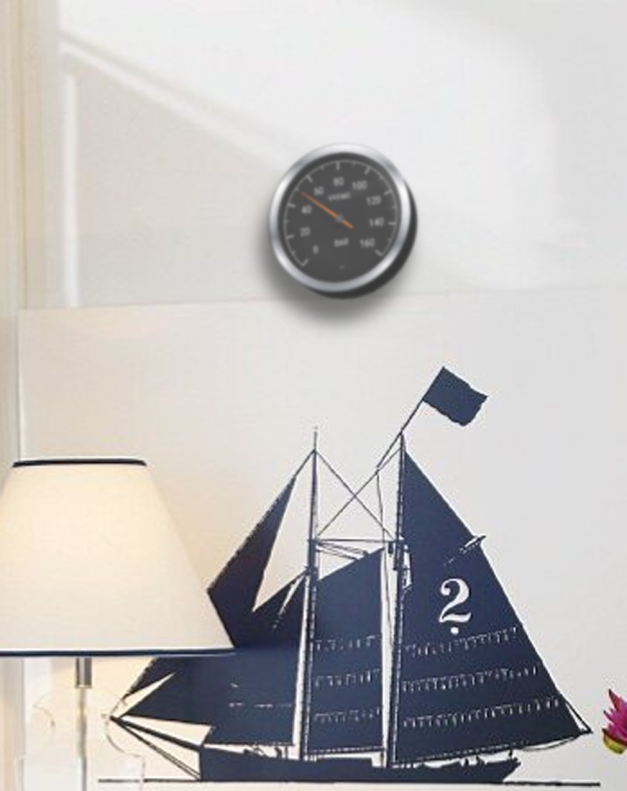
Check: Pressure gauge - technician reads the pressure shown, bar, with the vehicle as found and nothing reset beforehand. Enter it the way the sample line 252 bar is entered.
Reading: 50 bar
